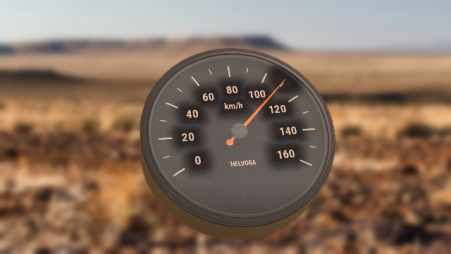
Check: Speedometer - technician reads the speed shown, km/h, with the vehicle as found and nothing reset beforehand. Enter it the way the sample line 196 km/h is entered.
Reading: 110 km/h
